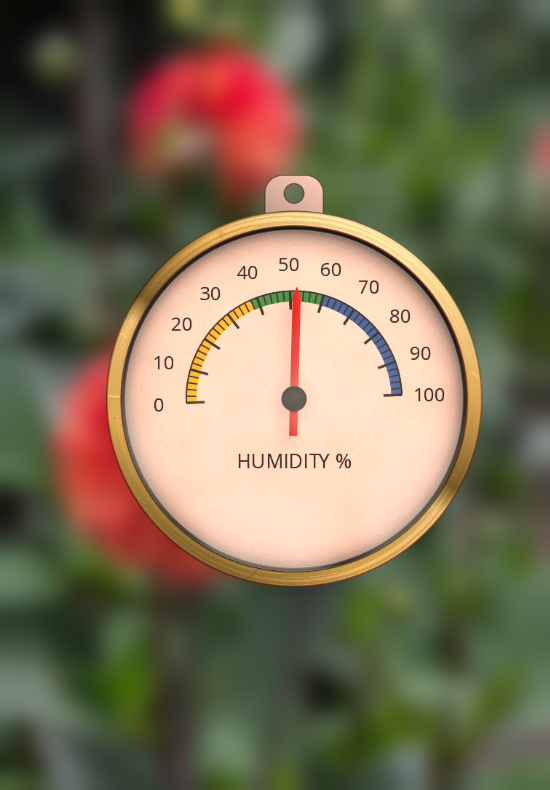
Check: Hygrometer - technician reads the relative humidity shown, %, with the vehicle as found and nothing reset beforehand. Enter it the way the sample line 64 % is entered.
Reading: 52 %
